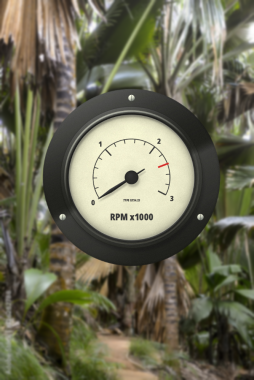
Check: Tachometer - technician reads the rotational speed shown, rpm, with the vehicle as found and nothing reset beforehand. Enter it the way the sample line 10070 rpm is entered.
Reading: 0 rpm
